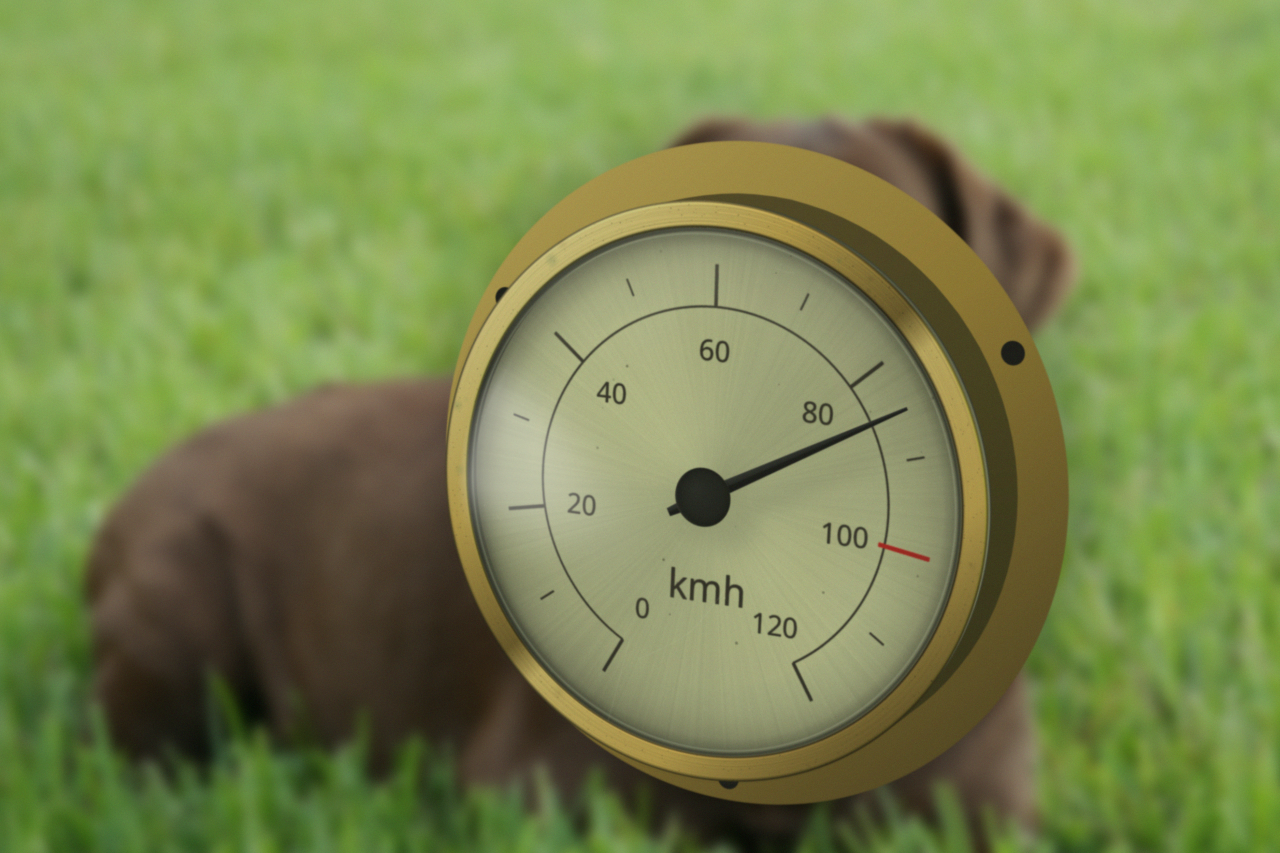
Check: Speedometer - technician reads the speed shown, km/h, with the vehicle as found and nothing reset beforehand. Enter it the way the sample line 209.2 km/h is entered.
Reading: 85 km/h
